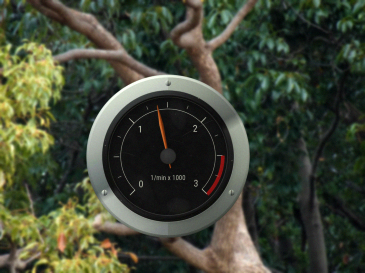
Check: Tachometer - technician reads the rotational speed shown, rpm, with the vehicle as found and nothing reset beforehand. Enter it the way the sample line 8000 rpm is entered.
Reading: 1375 rpm
